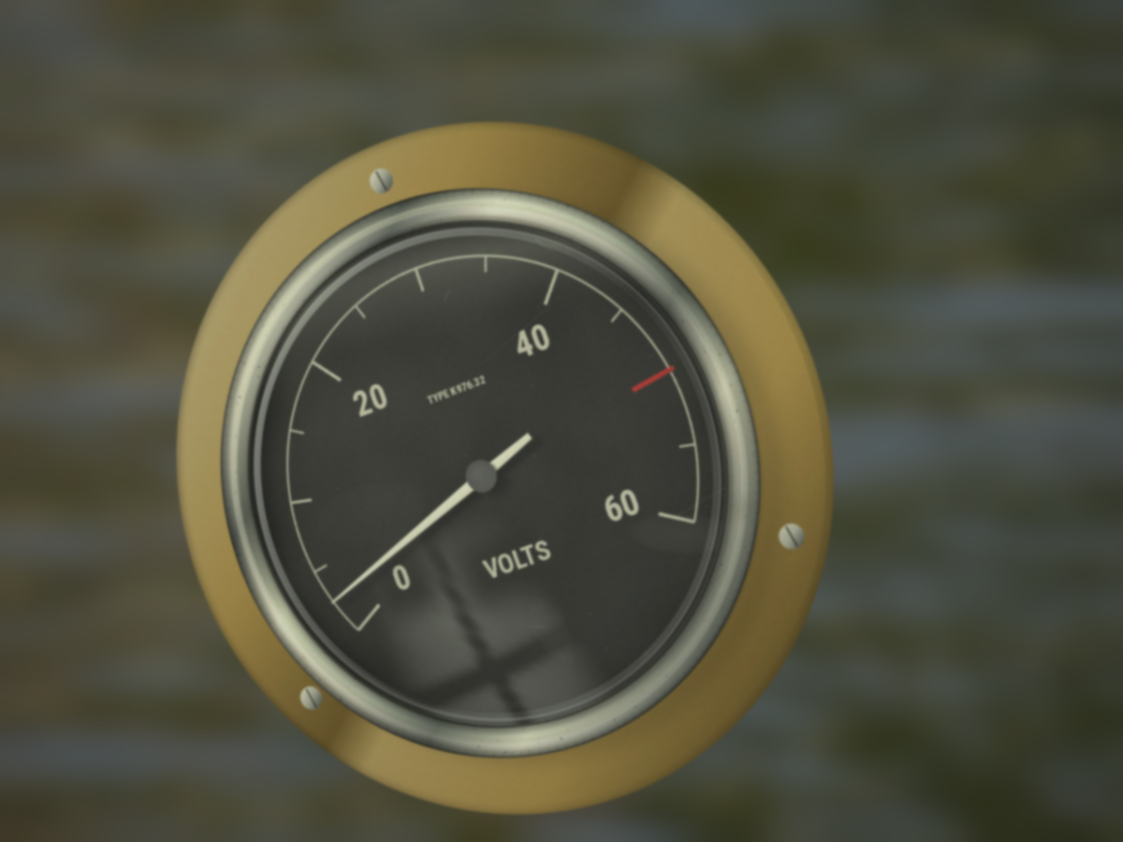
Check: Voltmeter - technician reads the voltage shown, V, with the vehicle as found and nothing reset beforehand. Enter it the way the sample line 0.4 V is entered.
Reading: 2.5 V
